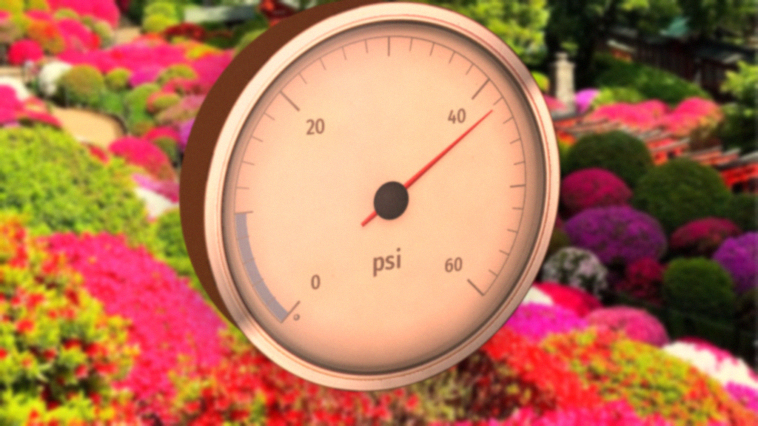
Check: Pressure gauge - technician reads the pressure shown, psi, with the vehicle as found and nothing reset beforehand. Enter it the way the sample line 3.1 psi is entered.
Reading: 42 psi
